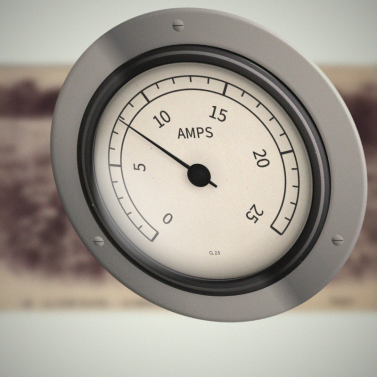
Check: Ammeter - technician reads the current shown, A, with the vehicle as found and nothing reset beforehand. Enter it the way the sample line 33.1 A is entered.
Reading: 8 A
